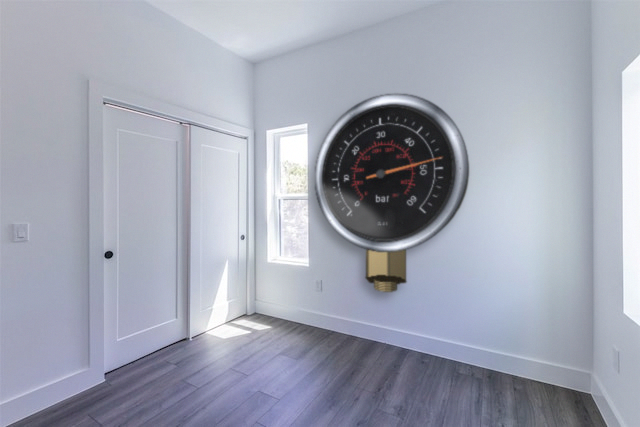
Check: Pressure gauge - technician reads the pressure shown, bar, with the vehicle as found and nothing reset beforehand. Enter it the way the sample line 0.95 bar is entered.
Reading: 48 bar
